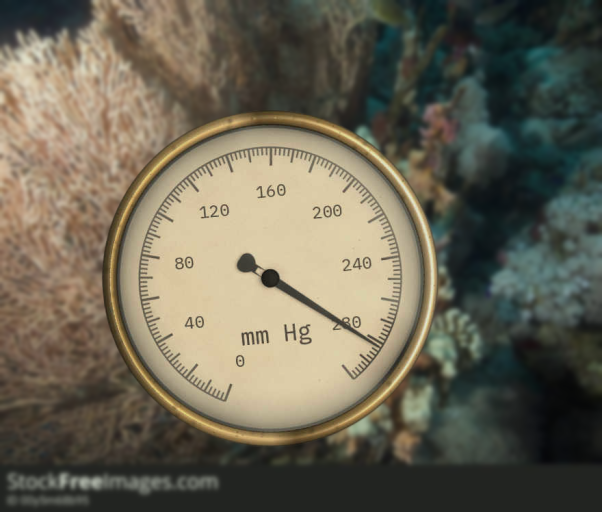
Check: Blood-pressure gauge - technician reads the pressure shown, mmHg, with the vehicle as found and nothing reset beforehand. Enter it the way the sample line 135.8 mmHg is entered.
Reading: 282 mmHg
